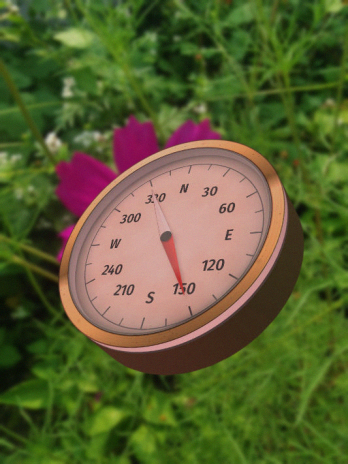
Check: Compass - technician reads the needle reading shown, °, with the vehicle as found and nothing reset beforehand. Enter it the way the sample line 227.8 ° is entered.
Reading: 150 °
